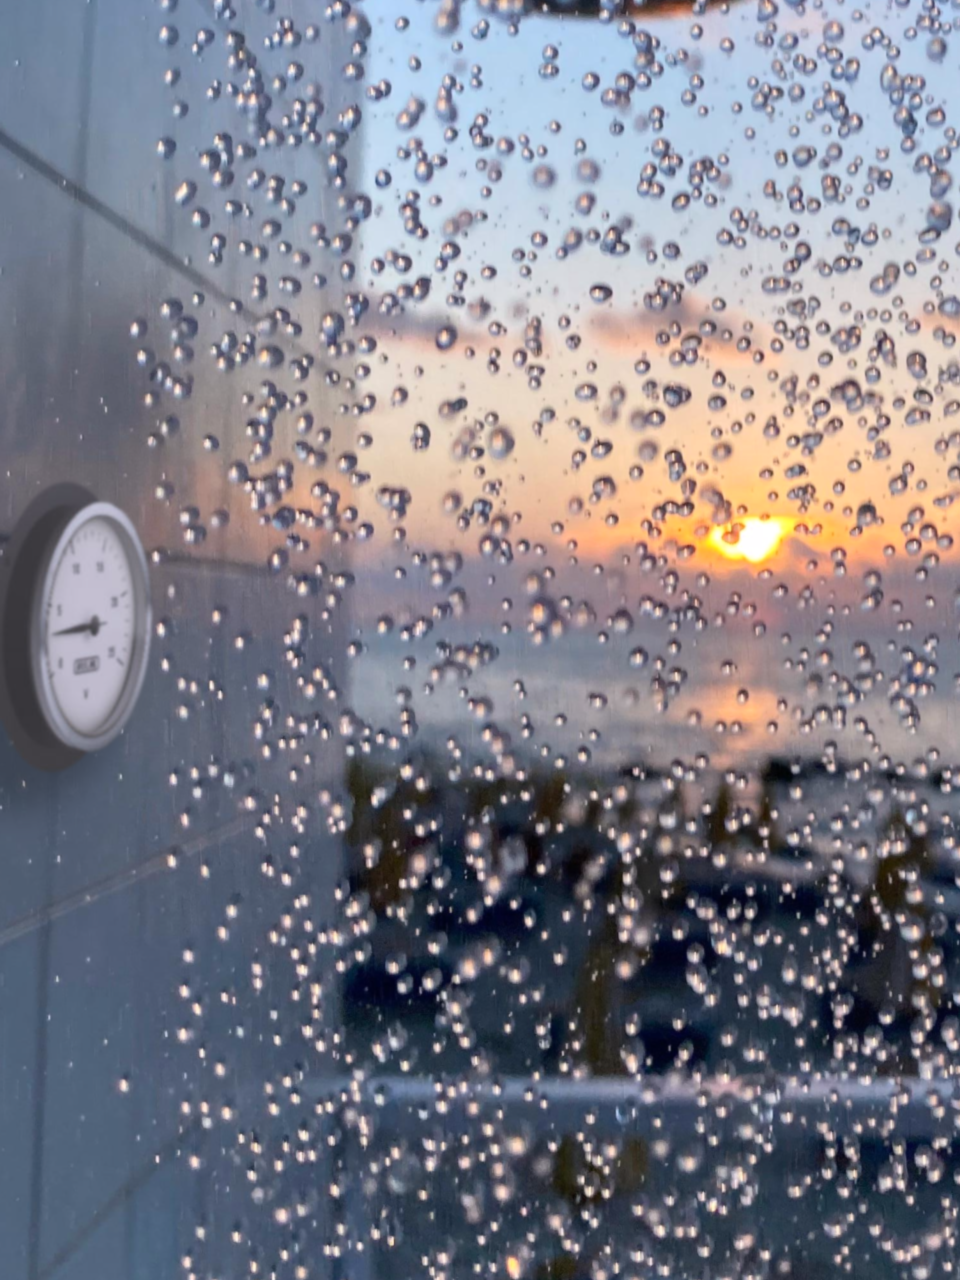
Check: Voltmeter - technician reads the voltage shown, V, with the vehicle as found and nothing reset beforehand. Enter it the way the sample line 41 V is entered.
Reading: 3 V
